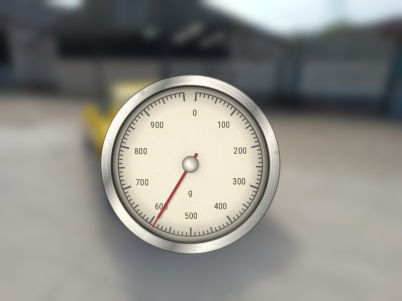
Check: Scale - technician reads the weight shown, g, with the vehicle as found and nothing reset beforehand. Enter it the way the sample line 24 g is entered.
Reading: 590 g
